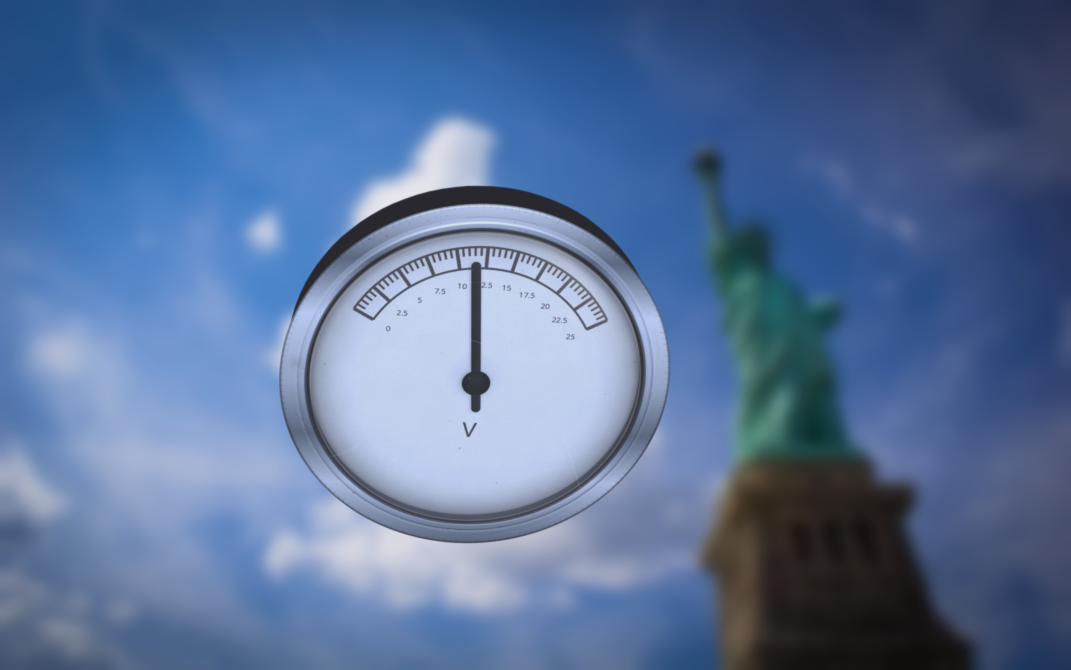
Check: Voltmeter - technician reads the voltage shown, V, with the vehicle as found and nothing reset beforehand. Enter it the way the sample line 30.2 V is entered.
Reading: 11.5 V
